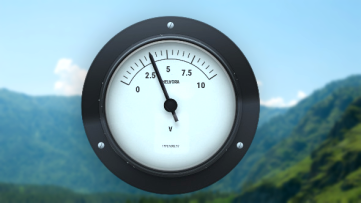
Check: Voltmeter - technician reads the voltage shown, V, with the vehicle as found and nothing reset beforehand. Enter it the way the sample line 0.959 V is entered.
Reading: 3.5 V
